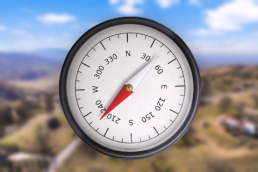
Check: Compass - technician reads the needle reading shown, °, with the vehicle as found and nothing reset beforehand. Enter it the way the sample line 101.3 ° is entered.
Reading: 225 °
